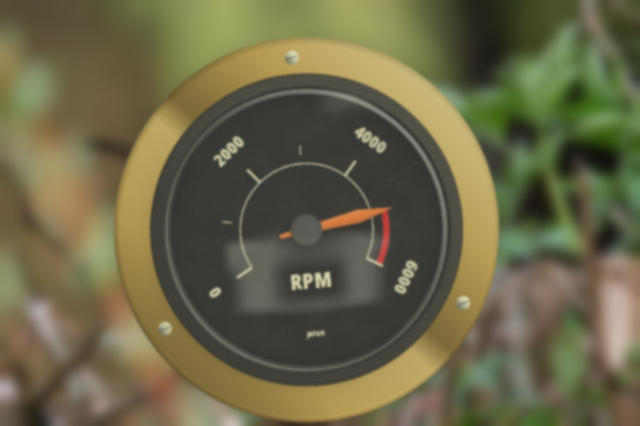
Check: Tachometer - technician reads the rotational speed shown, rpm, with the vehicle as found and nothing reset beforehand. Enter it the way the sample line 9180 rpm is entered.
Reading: 5000 rpm
